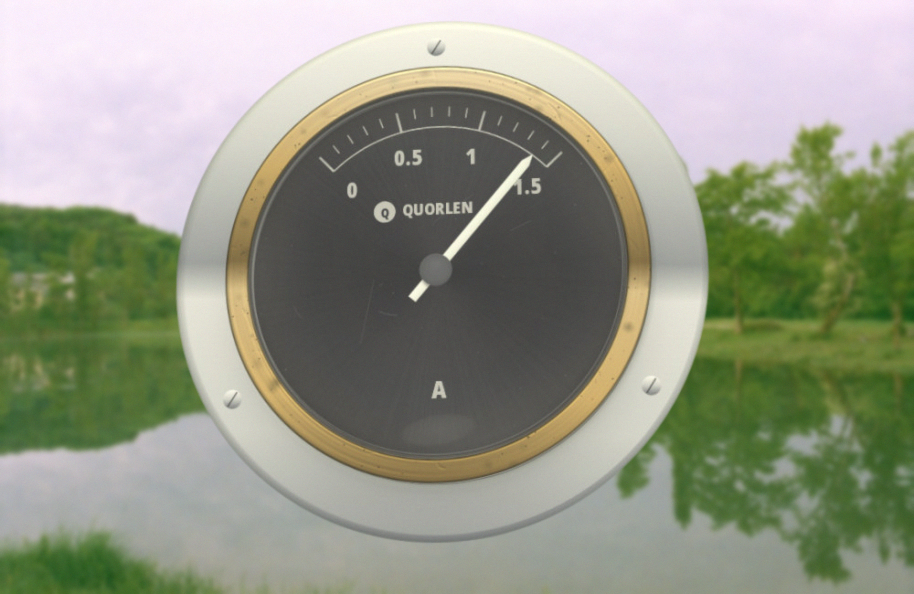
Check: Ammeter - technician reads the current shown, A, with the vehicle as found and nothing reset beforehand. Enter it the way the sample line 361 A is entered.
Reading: 1.4 A
